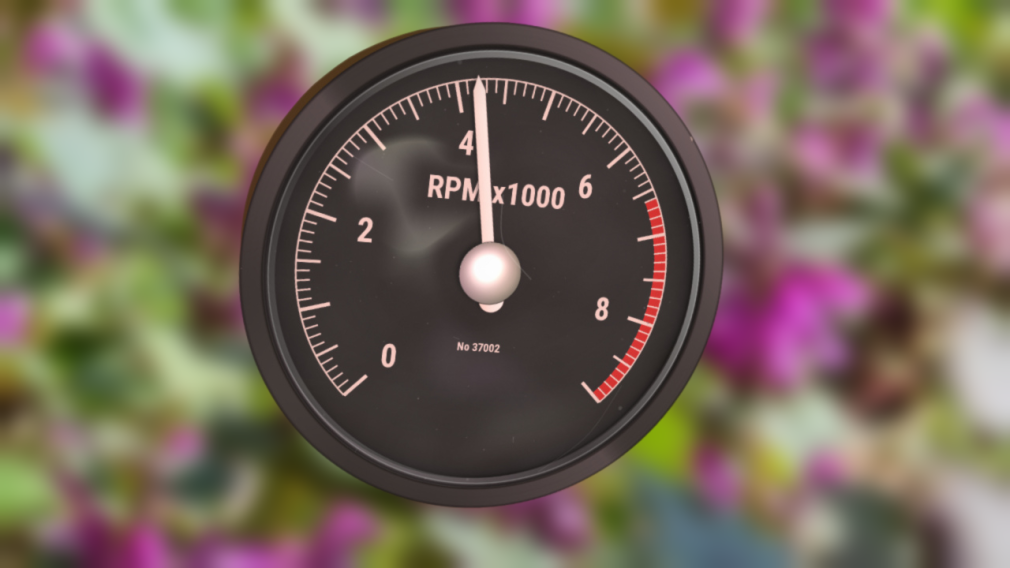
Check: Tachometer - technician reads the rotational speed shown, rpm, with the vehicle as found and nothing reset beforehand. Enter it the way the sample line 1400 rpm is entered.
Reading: 4200 rpm
